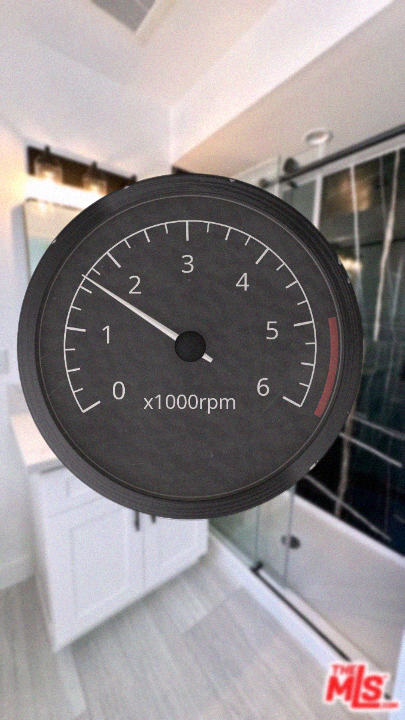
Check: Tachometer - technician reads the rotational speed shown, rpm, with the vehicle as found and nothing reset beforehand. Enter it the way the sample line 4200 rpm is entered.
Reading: 1625 rpm
